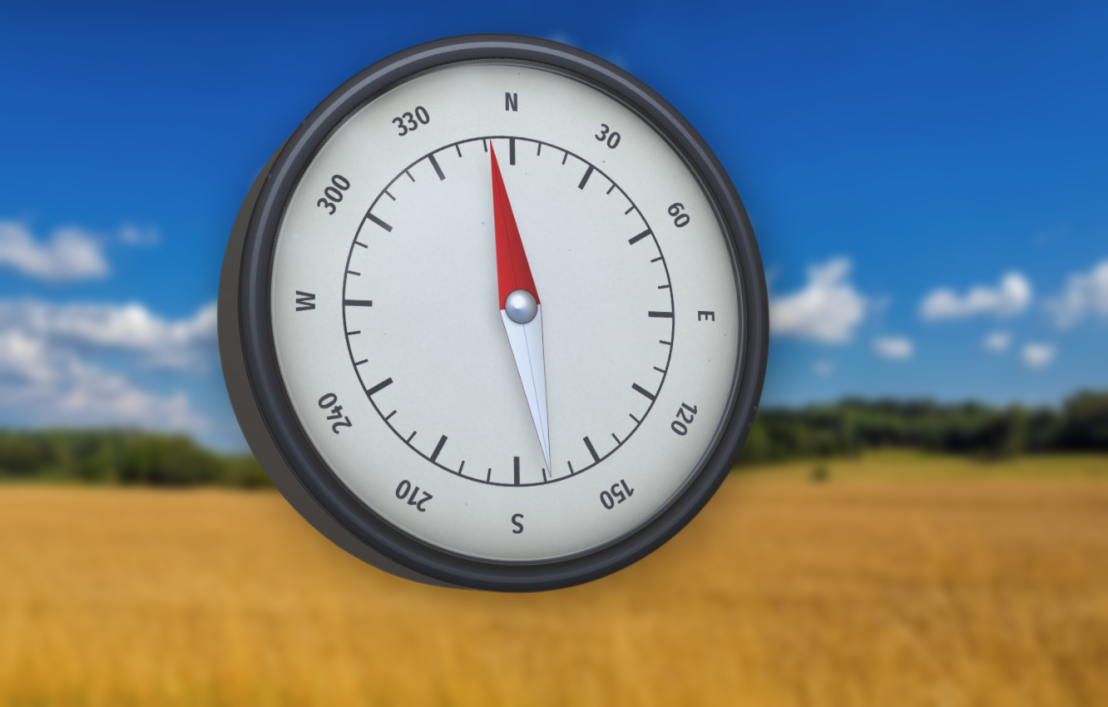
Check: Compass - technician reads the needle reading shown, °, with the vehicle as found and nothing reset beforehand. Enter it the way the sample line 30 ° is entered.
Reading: 350 °
